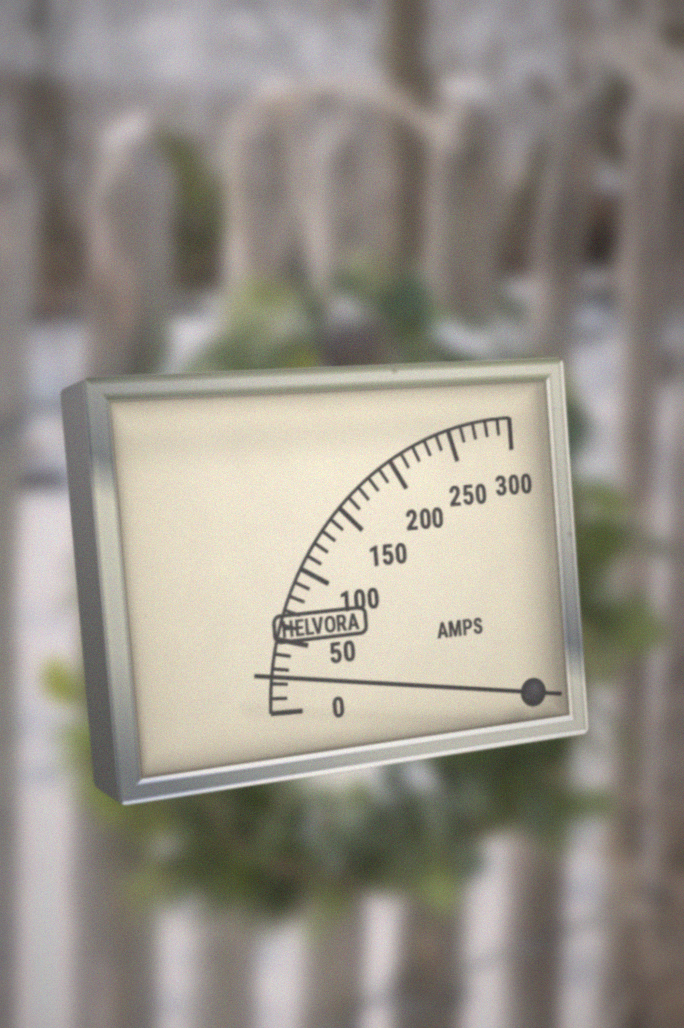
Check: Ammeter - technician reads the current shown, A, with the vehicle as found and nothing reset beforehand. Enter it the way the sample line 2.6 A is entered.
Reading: 25 A
